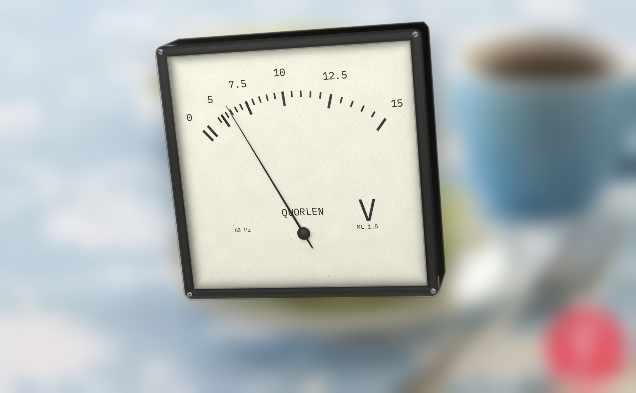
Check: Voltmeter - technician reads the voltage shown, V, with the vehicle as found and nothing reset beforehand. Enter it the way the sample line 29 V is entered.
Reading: 6 V
